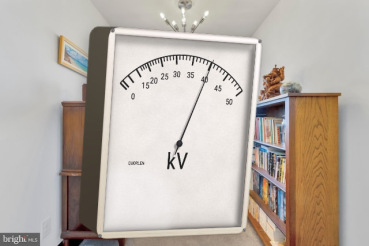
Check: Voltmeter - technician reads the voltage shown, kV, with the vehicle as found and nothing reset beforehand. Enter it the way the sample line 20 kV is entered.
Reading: 40 kV
